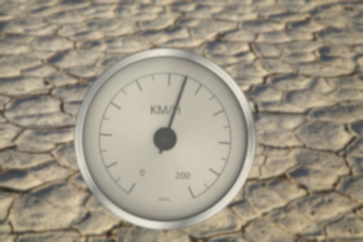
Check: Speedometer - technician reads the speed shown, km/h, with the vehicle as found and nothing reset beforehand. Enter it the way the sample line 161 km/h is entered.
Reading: 110 km/h
